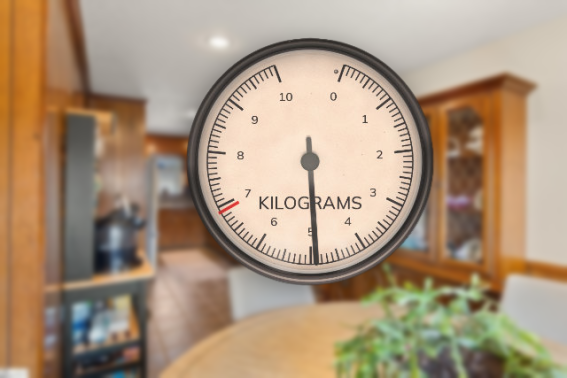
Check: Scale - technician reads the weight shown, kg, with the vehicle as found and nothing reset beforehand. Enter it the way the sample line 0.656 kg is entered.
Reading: 4.9 kg
